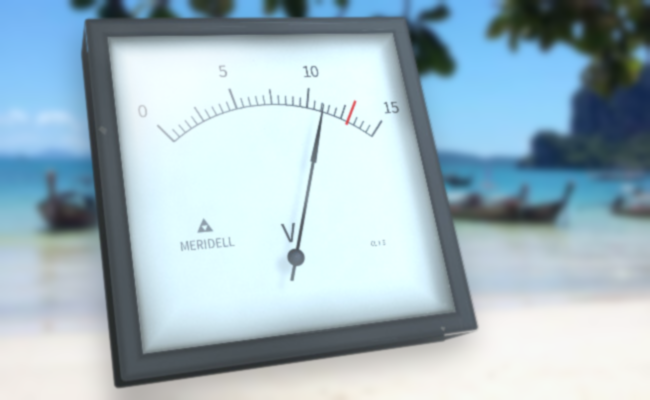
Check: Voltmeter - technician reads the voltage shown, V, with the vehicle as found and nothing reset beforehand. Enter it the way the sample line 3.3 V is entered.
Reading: 11 V
